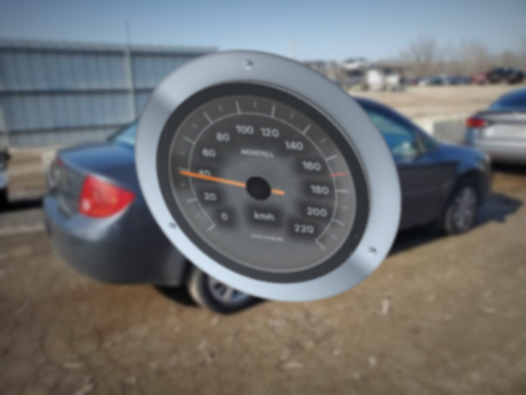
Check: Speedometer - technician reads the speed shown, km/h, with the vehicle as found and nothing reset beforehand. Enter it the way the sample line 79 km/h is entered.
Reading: 40 km/h
